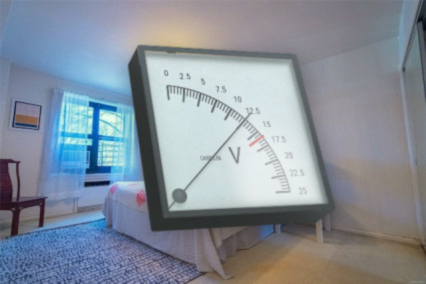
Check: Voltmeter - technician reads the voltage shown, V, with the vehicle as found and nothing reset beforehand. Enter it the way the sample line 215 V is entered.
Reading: 12.5 V
